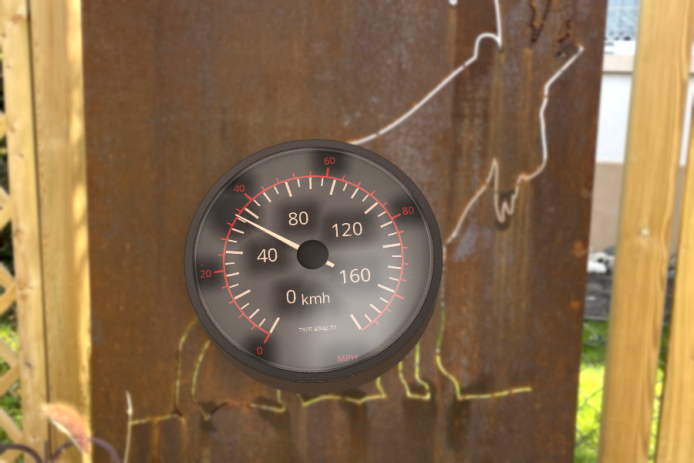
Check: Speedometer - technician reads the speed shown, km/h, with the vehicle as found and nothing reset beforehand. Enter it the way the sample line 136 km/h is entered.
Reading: 55 km/h
